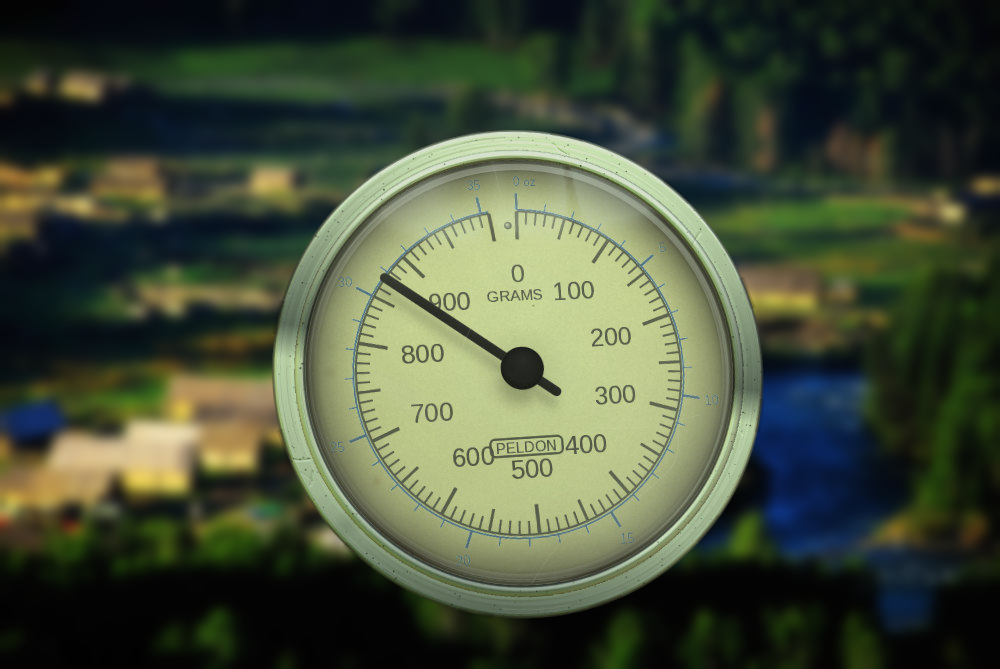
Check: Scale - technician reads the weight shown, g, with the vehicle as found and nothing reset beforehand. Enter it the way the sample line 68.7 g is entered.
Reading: 870 g
